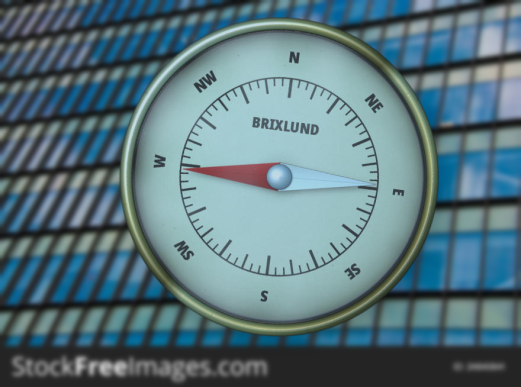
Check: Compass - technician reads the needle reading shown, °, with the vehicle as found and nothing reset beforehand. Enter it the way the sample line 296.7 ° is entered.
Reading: 267.5 °
